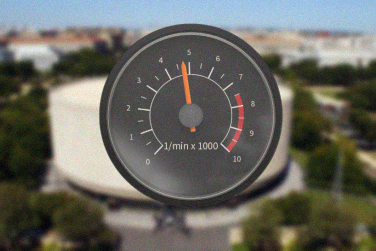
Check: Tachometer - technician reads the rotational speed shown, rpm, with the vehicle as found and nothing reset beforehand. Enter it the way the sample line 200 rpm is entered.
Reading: 4750 rpm
